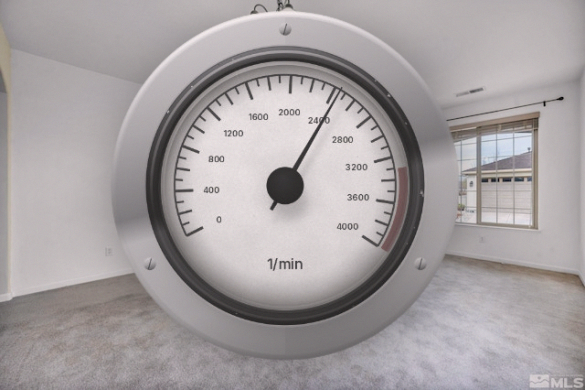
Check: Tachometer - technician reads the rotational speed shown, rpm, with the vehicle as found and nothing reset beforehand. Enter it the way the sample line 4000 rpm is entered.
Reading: 2450 rpm
